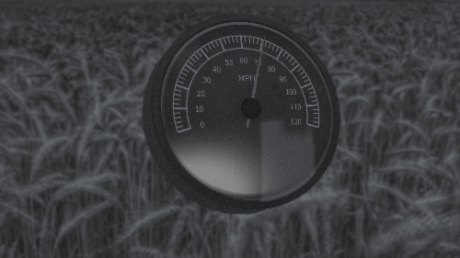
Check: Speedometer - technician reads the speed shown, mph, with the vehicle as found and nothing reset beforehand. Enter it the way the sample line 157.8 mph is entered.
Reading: 70 mph
